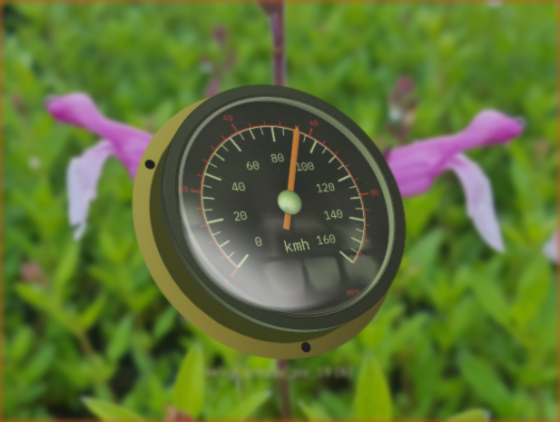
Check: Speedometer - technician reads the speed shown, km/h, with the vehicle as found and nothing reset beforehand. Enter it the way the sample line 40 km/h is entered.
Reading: 90 km/h
